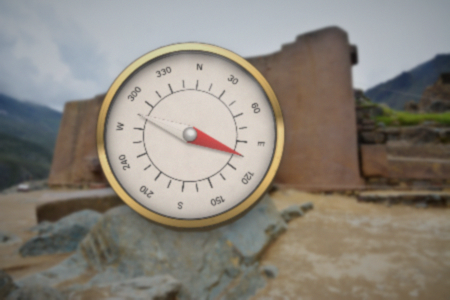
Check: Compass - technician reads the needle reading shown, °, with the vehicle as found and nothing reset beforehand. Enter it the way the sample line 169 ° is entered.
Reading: 105 °
